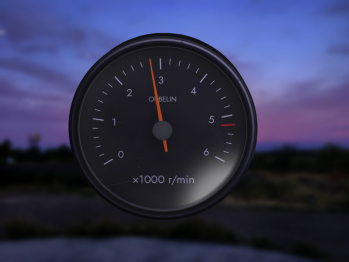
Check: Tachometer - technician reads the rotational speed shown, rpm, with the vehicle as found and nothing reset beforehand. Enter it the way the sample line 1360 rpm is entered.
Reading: 2800 rpm
